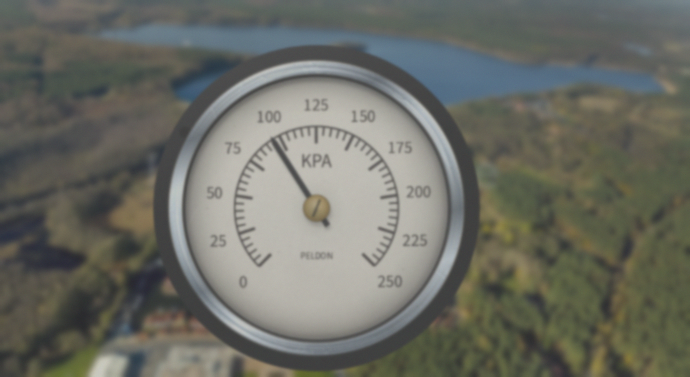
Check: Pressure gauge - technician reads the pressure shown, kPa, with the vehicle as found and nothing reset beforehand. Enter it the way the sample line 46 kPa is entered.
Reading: 95 kPa
